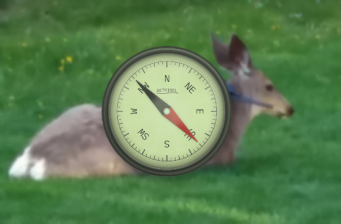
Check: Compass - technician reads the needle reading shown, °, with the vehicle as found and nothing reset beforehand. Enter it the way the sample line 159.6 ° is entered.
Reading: 135 °
